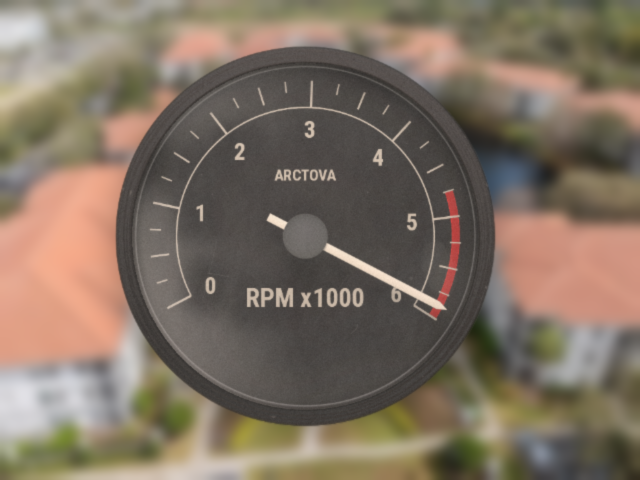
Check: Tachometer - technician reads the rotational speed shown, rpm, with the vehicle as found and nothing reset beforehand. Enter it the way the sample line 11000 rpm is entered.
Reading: 5875 rpm
